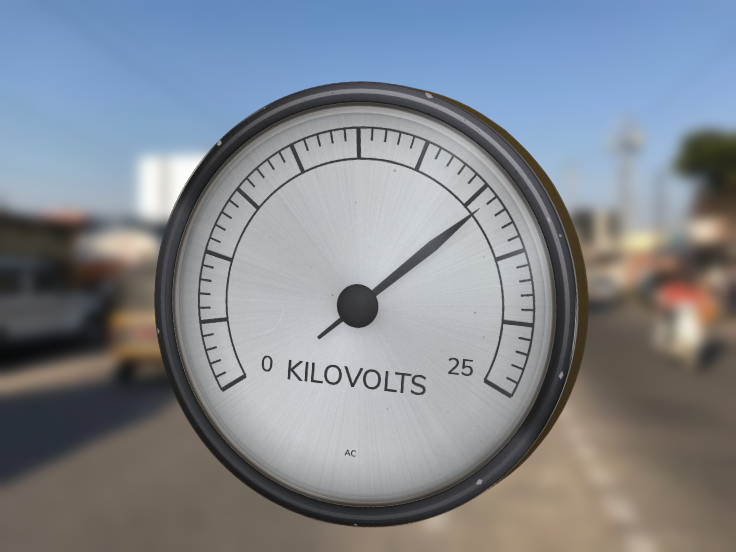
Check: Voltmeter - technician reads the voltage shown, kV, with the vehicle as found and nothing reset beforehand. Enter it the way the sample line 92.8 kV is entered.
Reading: 18 kV
